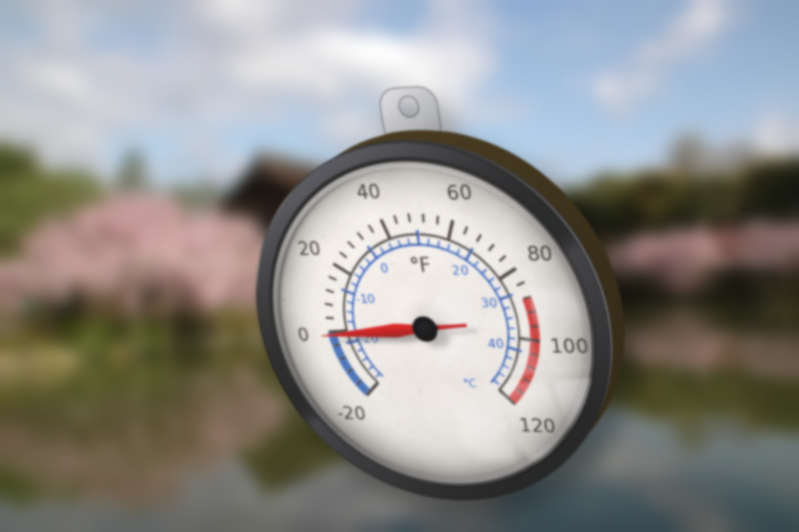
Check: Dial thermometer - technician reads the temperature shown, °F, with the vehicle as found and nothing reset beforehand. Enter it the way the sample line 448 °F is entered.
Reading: 0 °F
